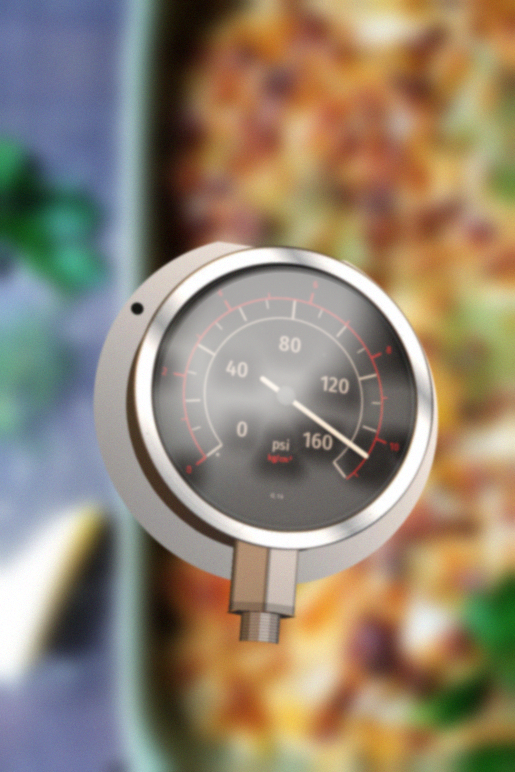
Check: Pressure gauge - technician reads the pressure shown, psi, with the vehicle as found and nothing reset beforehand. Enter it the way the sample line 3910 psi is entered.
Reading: 150 psi
